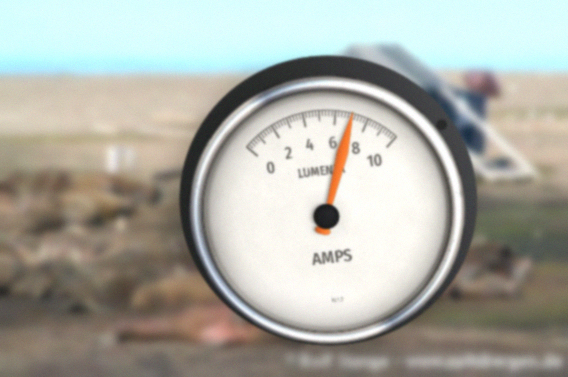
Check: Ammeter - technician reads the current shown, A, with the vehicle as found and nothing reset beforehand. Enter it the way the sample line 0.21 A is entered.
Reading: 7 A
